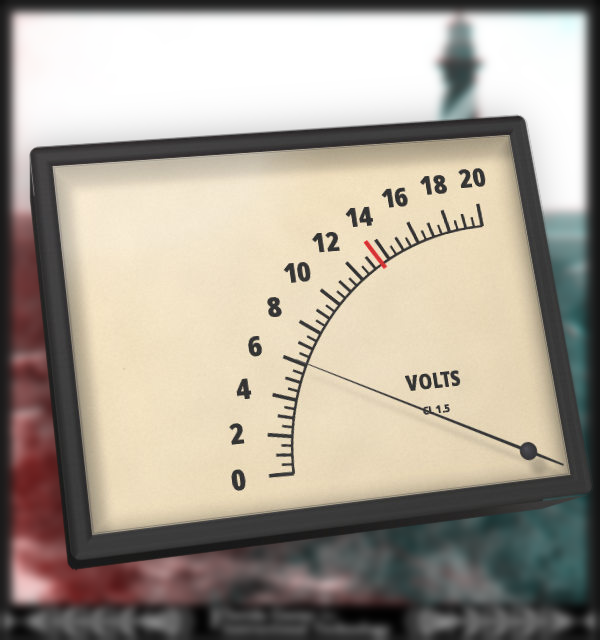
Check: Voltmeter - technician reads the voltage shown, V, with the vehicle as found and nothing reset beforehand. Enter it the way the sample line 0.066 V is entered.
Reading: 6 V
